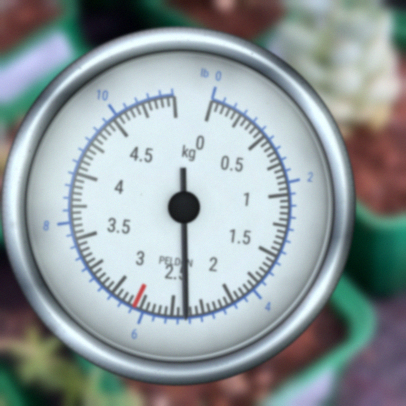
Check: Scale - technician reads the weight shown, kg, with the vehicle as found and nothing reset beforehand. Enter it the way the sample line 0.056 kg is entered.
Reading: 2.4 kg
